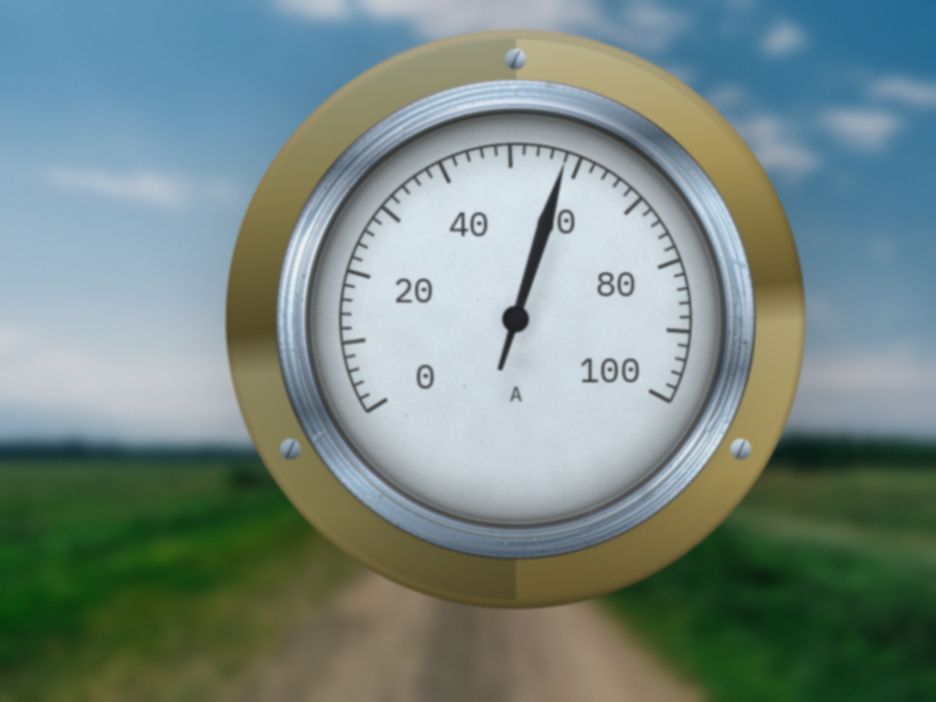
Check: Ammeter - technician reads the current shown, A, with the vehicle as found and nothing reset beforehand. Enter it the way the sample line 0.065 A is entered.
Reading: 58 A
